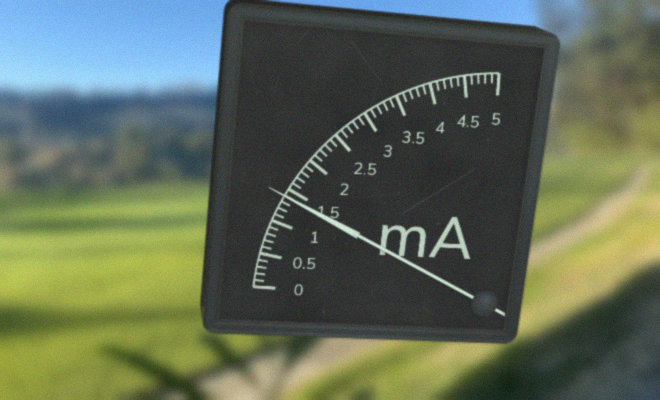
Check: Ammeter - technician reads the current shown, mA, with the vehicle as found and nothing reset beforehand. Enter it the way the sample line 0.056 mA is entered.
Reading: 1.4 mA
